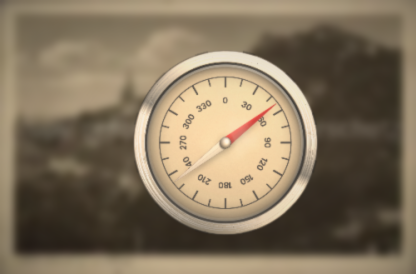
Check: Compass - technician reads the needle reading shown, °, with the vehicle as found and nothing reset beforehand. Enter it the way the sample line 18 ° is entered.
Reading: 52.5 °
